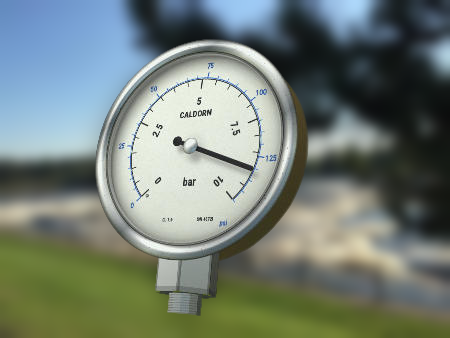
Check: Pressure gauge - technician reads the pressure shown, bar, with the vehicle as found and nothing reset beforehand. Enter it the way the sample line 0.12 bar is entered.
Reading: 9 bar
